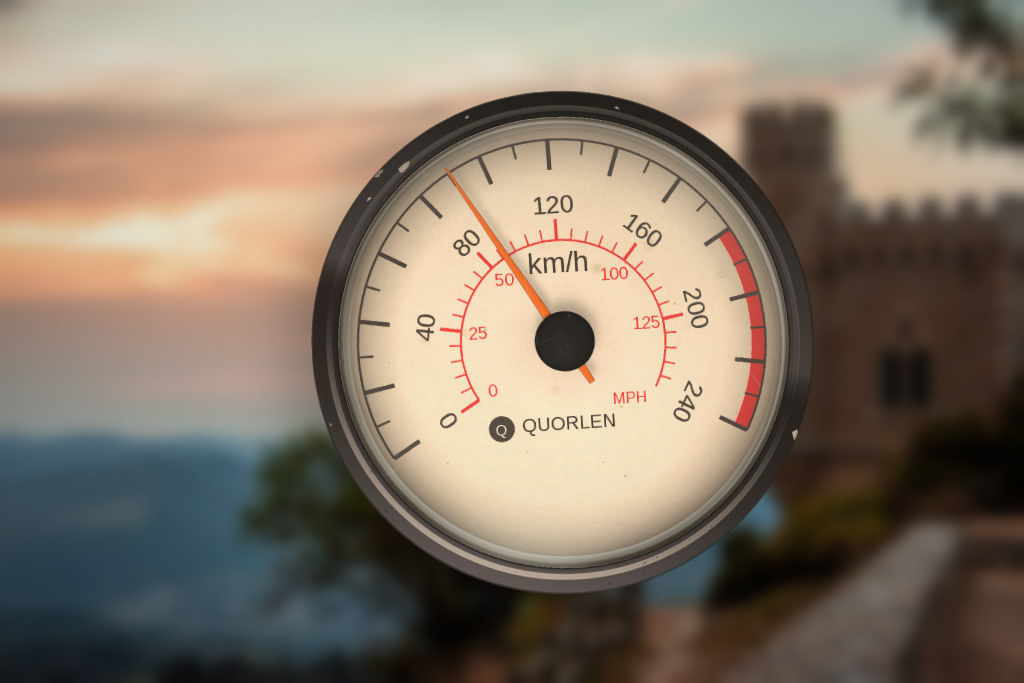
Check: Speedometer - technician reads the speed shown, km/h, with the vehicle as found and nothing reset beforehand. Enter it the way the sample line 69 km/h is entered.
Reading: 90 km/h
